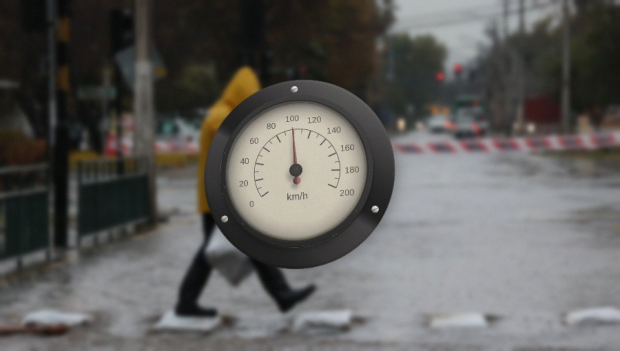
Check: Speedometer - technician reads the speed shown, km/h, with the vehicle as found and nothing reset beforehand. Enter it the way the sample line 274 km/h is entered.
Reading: 100 km/h
